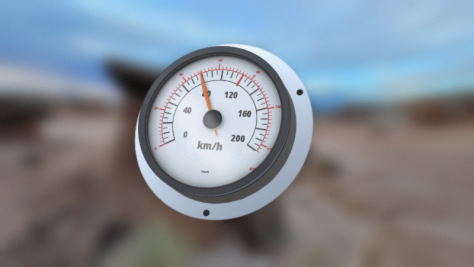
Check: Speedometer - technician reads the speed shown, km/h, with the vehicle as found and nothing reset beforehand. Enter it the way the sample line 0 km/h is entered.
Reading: 80 km/h
